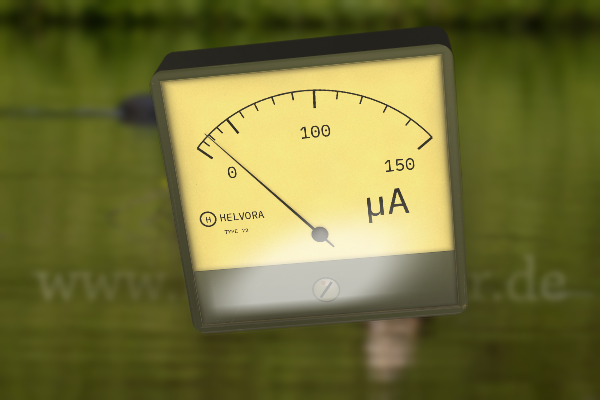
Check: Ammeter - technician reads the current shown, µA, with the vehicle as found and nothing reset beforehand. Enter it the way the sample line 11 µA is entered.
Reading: 30 µA
